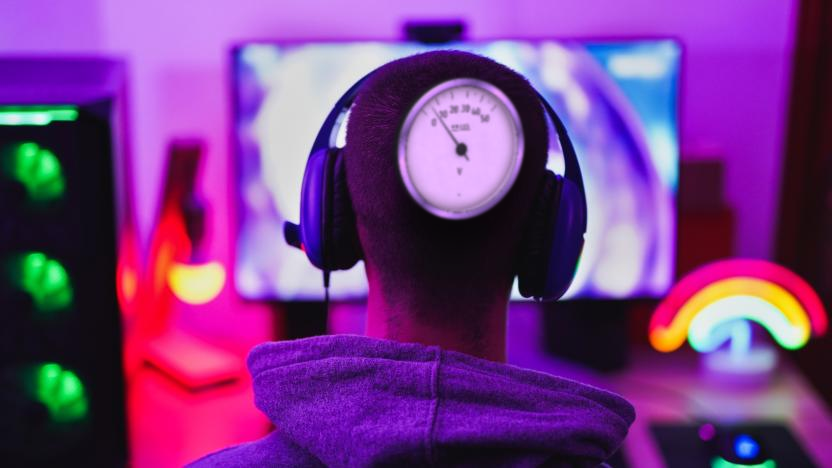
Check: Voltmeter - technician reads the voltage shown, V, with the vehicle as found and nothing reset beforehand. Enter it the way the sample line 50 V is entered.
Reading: 5 V
